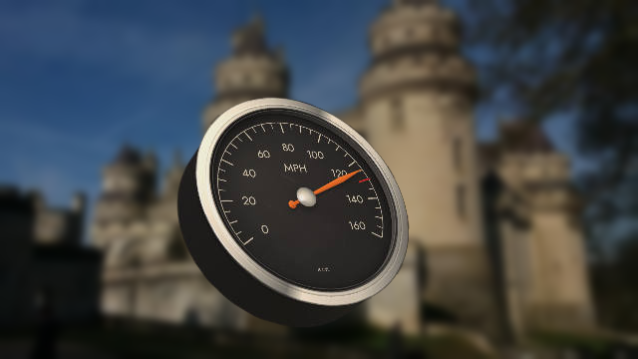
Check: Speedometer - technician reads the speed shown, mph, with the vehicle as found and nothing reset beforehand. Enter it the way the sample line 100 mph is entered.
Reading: 125 mph
